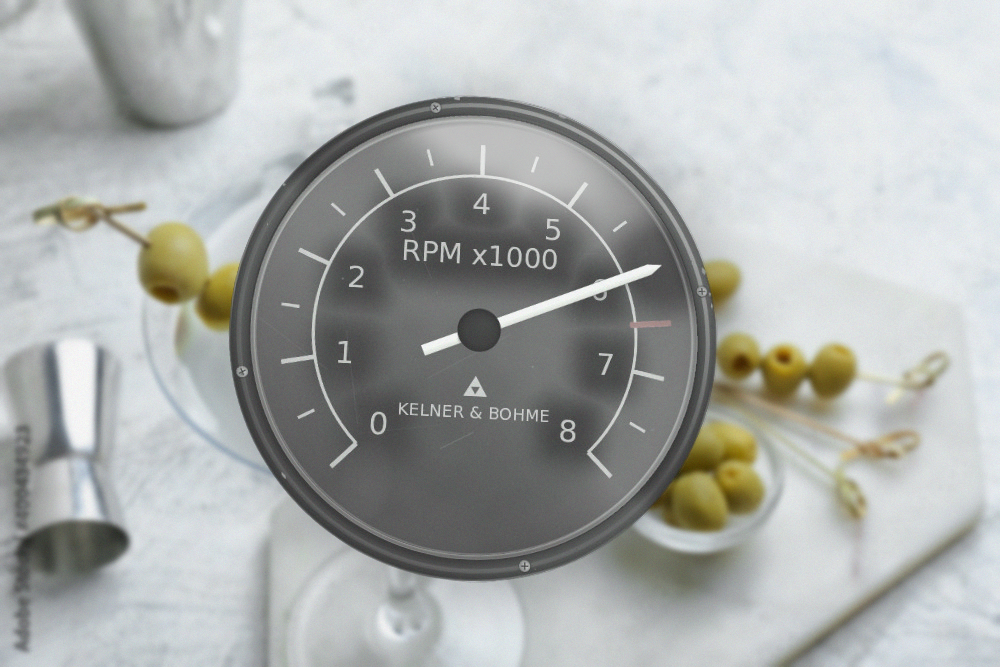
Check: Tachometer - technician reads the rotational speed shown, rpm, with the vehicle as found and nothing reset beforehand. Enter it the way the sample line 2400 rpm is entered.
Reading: 6000 rpm
